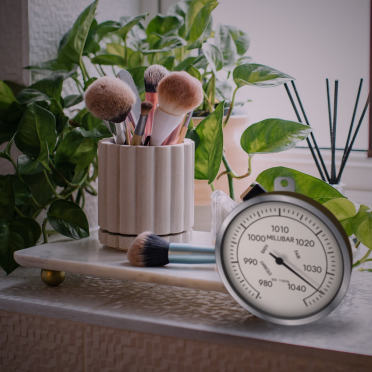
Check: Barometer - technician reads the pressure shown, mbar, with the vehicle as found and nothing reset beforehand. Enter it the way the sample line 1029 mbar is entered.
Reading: 1035 mbar
